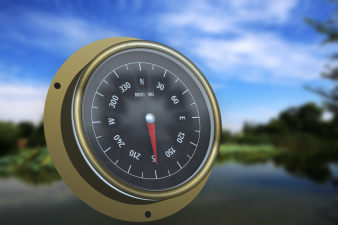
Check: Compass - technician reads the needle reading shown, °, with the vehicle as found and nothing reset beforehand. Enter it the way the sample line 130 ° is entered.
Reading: 180 °
